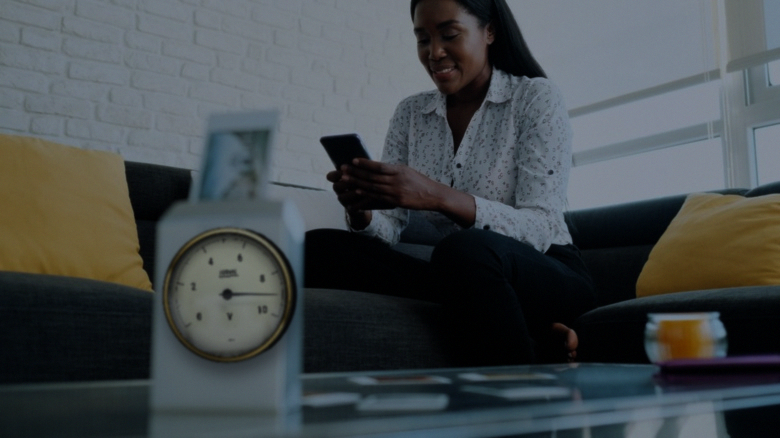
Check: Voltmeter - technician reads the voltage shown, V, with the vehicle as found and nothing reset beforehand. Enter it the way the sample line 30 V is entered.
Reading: 9 V
